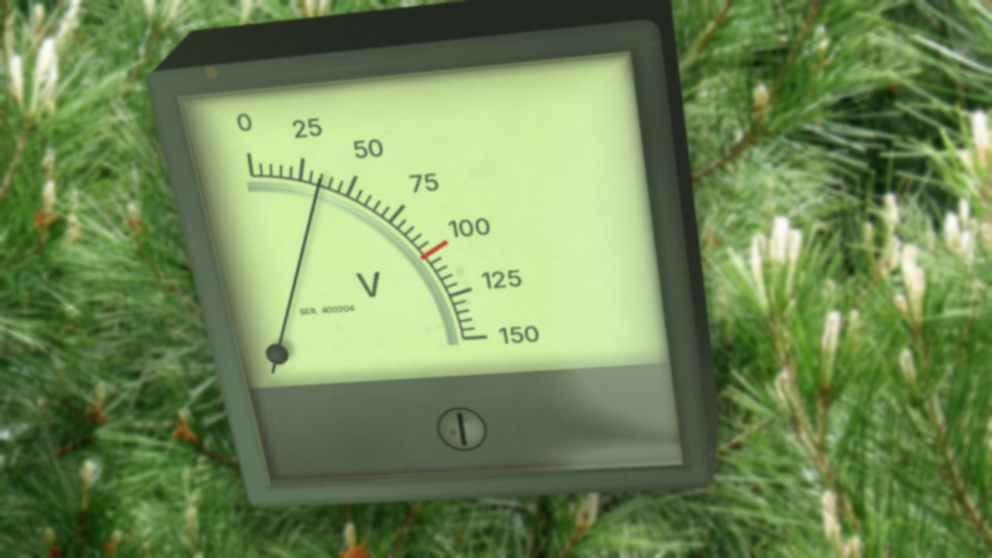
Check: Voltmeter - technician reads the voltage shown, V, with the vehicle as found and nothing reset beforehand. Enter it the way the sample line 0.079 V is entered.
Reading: 35 V
